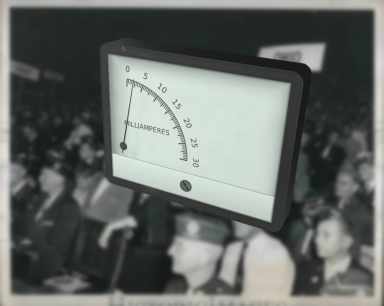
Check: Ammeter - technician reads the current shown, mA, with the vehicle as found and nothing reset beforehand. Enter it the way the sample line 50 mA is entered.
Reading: 2.5 mA
